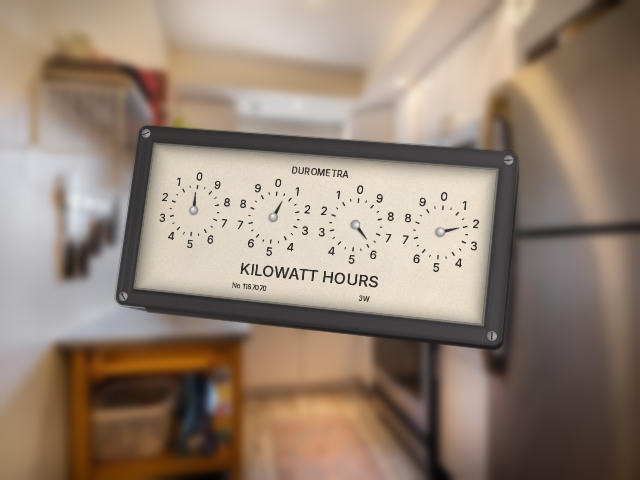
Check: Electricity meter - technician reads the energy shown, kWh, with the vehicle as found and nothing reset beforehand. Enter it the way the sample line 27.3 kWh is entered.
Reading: 62 kWh
